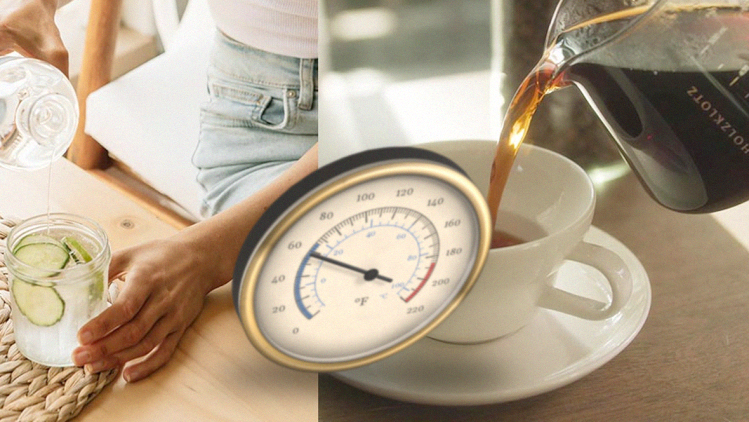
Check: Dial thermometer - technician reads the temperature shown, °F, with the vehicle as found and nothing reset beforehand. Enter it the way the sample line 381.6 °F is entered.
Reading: 60 °F
